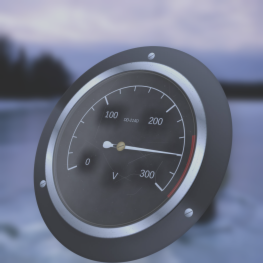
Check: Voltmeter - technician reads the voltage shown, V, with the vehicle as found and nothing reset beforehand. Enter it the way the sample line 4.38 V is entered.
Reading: 260 V
